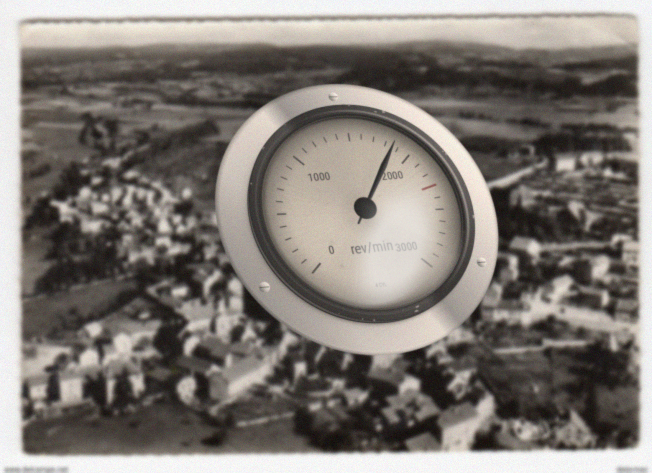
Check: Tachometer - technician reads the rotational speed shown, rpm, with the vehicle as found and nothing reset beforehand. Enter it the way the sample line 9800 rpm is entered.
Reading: 1850 rpm
